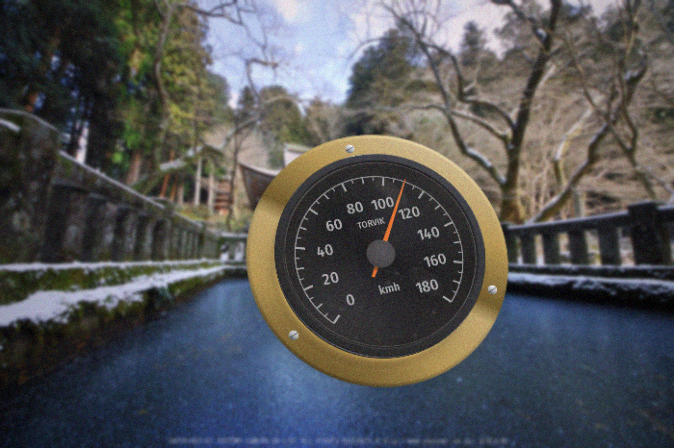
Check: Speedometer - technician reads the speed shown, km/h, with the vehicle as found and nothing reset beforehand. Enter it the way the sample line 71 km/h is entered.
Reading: 110 km/h
